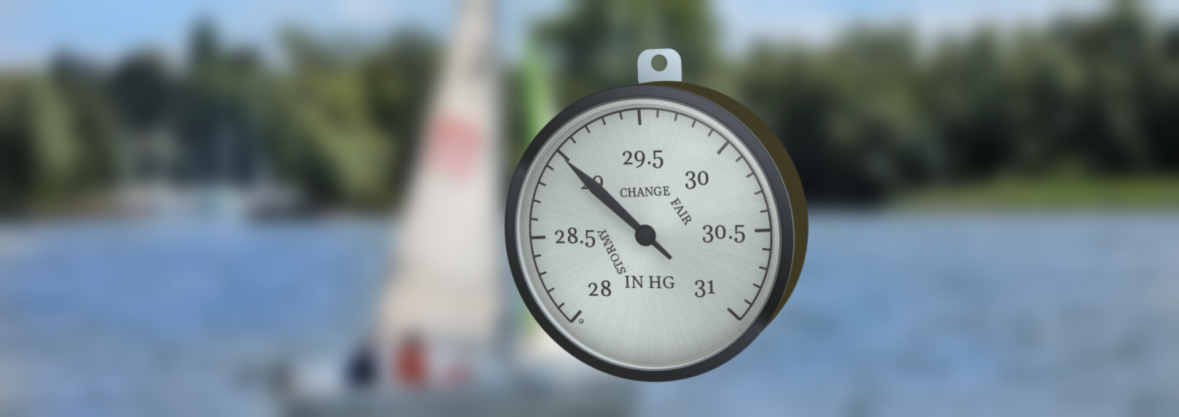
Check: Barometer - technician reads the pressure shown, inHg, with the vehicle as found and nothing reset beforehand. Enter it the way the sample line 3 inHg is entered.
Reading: 29 inHg
